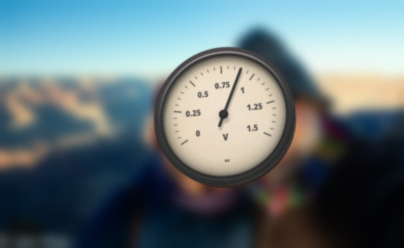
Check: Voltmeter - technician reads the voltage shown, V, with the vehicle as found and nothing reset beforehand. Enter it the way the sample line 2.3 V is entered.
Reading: 0.9 V
